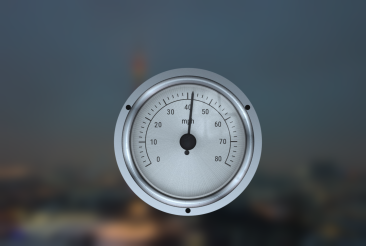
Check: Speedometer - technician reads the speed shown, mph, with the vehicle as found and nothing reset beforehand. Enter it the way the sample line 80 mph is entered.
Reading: 42 mph
